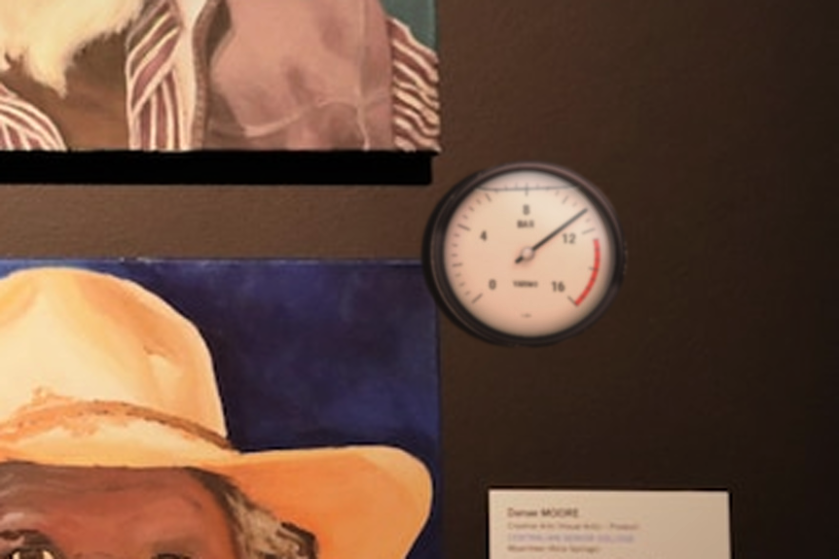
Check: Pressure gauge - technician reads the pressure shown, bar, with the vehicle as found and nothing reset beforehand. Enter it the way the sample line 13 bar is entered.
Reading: 11 bar
